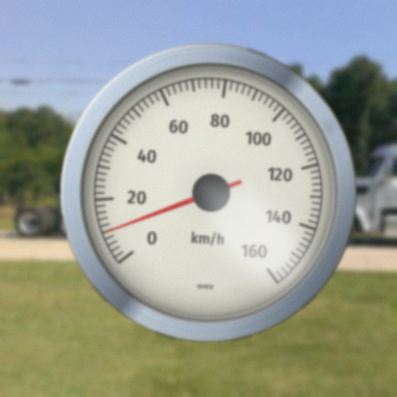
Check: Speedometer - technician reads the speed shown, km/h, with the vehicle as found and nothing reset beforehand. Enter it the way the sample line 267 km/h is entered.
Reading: 10 km/h
